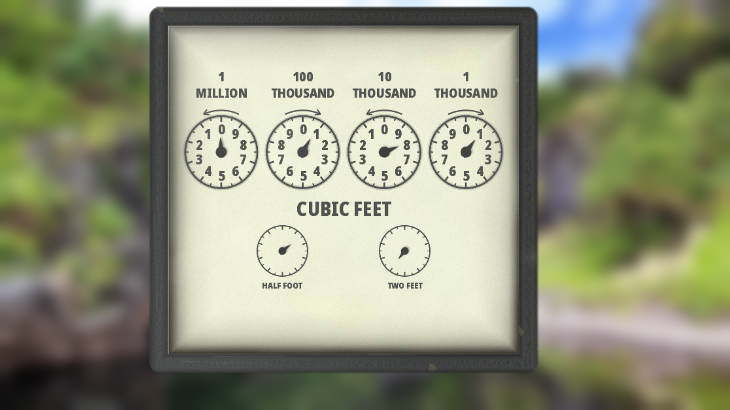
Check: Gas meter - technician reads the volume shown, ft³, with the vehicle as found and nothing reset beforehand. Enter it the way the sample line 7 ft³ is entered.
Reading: 8100 ft³
